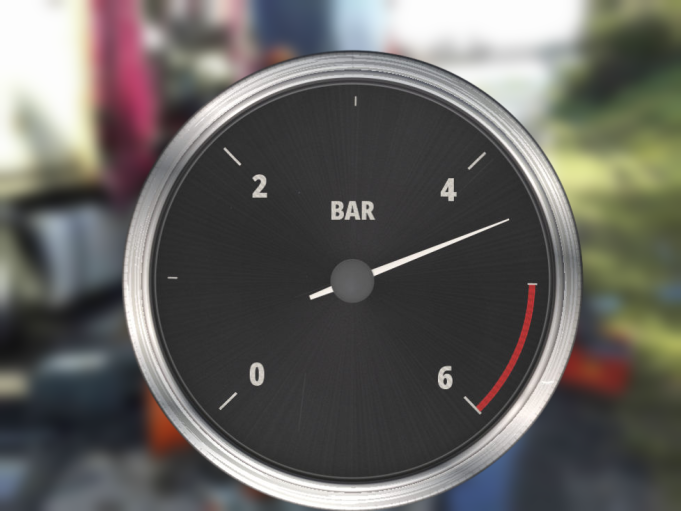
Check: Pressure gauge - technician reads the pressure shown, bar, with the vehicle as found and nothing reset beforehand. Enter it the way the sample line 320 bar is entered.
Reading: 4.5 bar
